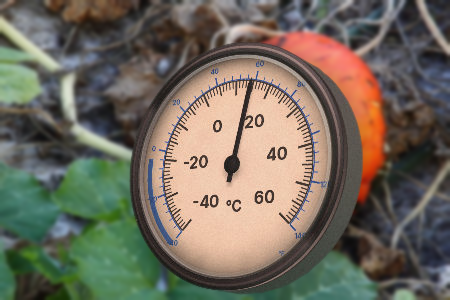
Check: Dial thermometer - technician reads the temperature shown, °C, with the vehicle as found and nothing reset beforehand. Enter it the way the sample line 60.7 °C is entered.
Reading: 15 °C
